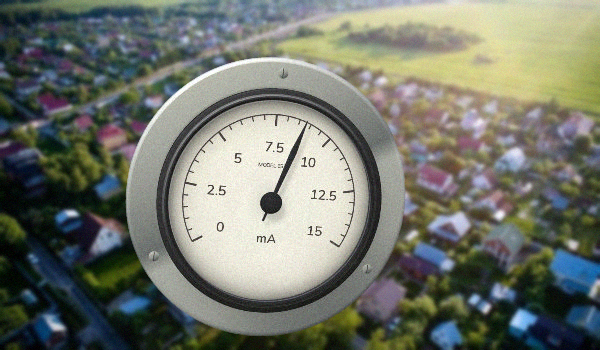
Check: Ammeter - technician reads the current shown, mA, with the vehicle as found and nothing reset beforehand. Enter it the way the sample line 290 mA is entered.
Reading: 8.75 mA
